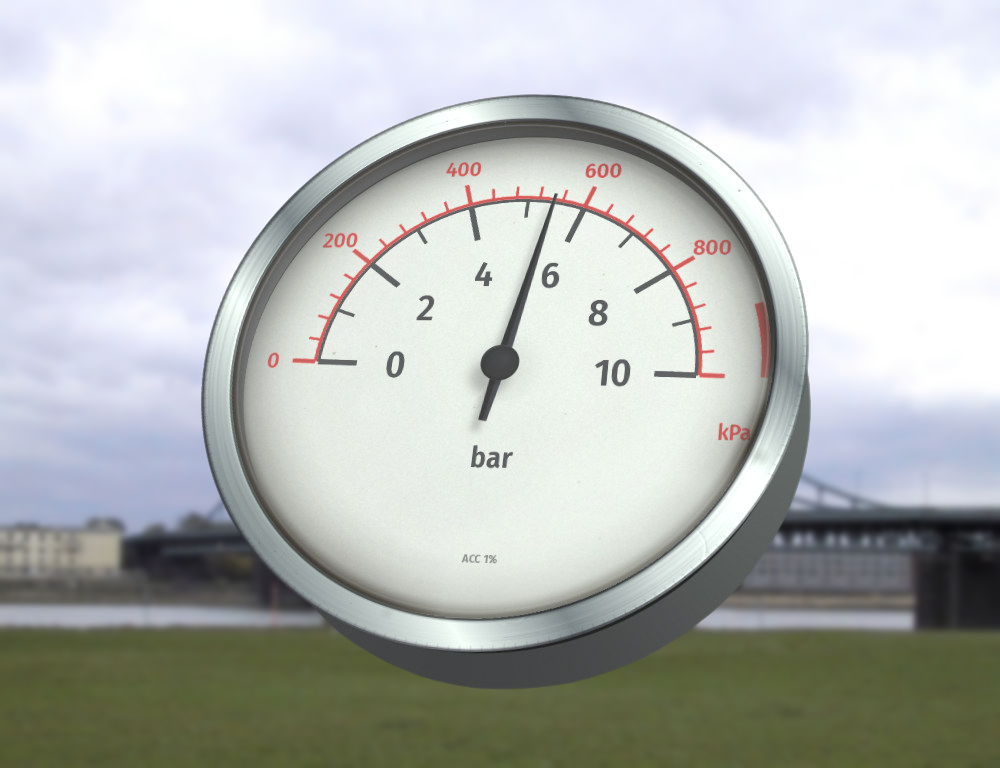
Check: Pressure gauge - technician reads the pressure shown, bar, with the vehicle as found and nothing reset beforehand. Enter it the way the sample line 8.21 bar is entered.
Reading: 5.5 bar
